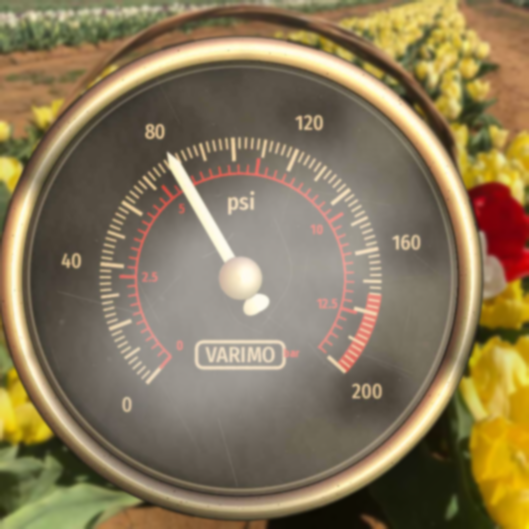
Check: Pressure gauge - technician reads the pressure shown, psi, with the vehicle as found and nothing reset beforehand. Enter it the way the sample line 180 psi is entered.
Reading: 80 psi
